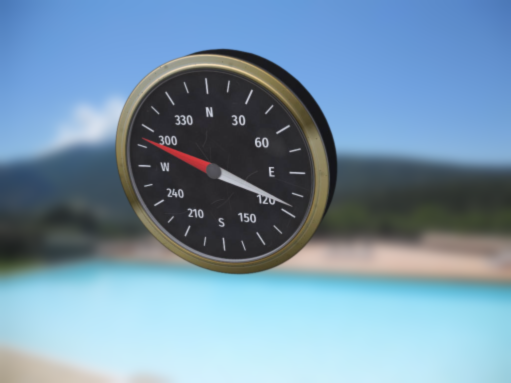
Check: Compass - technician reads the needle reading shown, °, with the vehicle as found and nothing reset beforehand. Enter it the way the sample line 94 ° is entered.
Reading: 292.5 °
